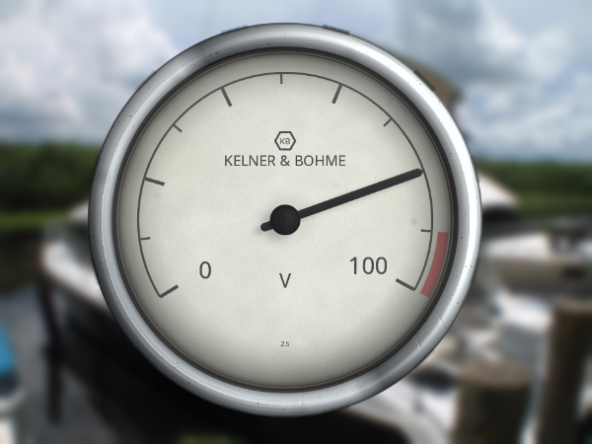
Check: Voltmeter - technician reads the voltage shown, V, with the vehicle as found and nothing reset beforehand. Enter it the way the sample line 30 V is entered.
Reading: 80 V
